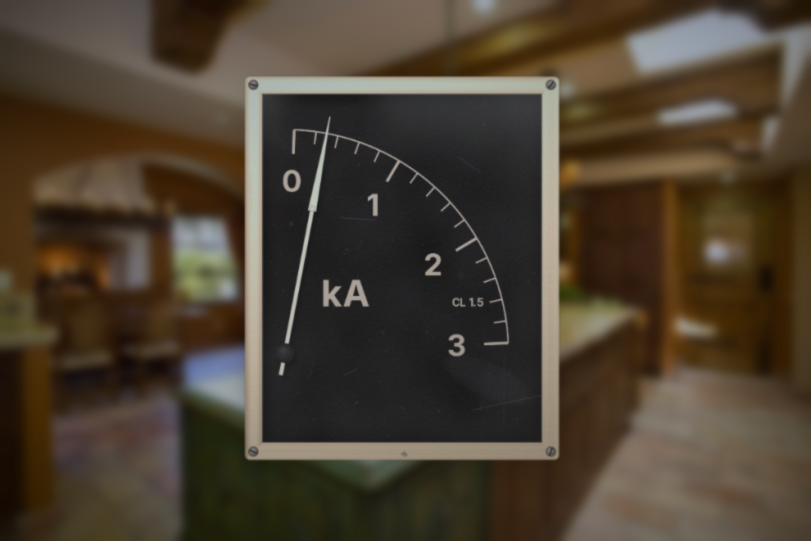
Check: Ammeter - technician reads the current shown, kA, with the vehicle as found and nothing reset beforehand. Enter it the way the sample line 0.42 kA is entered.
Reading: 0.3 kA
